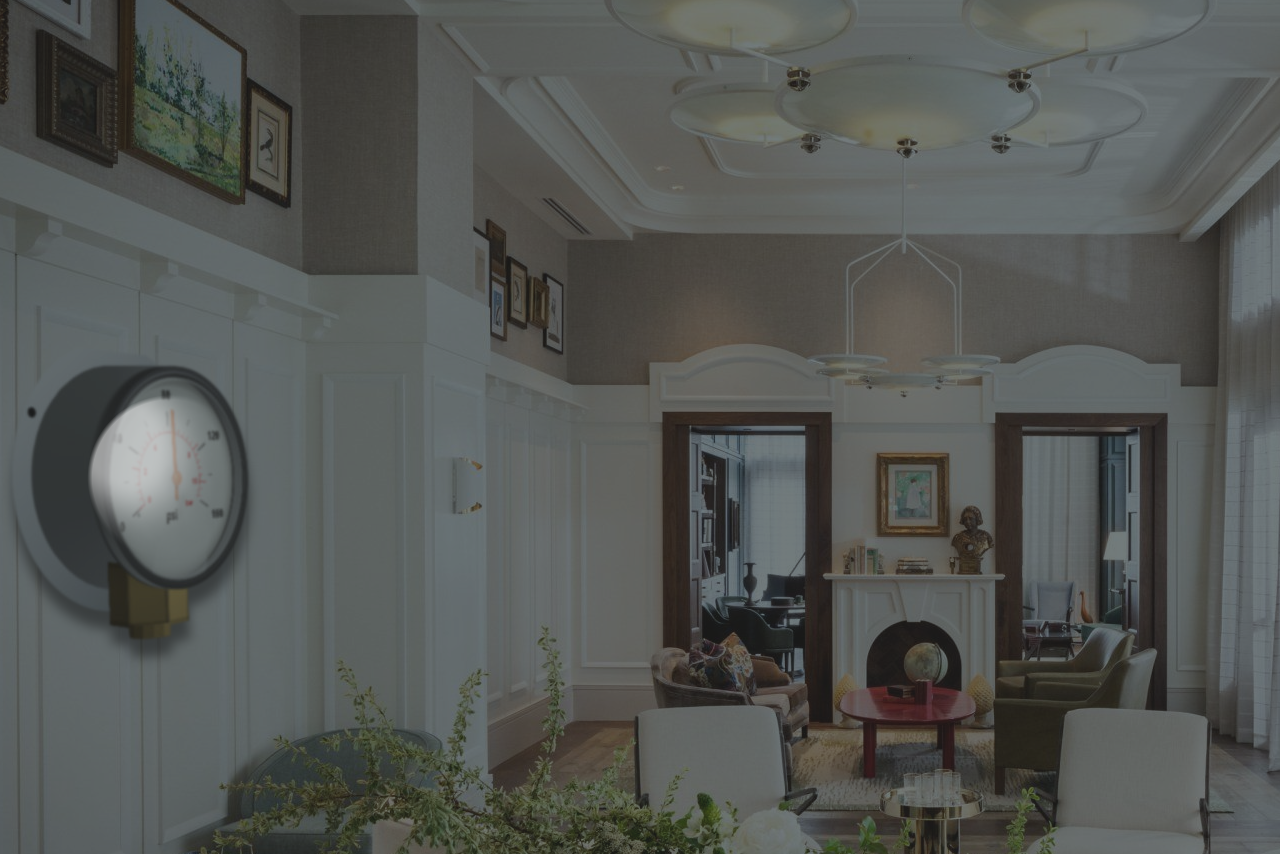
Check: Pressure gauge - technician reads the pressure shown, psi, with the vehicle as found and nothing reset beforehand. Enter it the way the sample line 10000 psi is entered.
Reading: 80 psi
